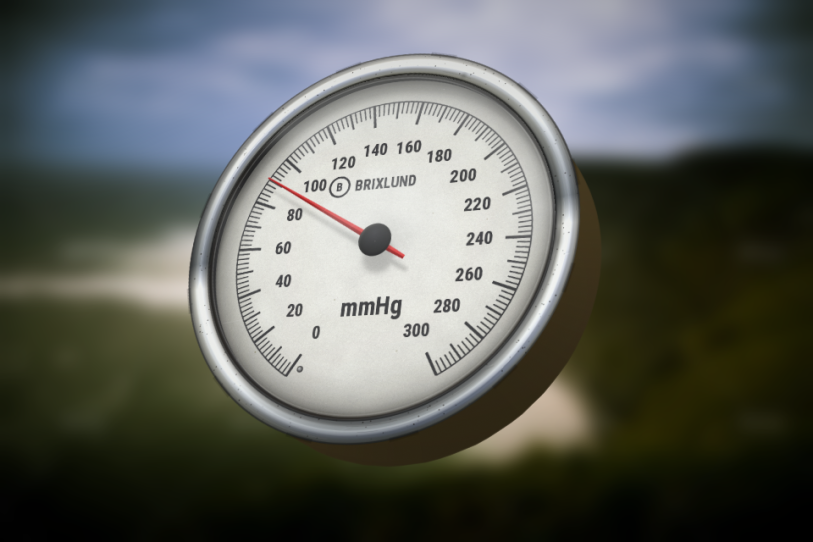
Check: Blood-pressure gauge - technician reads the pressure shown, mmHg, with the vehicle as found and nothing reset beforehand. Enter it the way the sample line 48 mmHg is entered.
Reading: 90 mmHg
